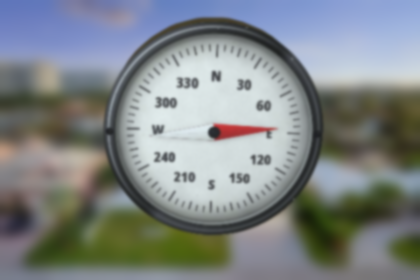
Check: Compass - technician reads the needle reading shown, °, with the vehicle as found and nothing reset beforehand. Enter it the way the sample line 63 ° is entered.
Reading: 85 °
